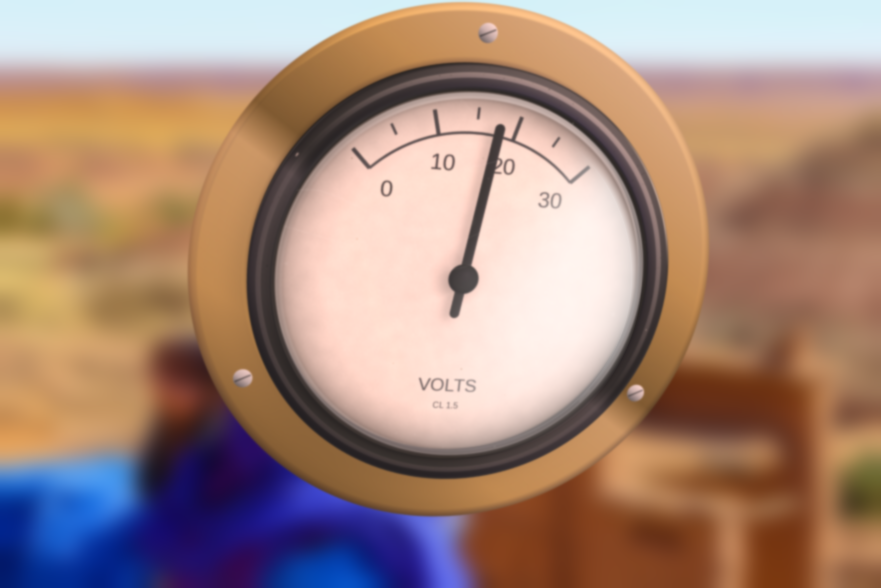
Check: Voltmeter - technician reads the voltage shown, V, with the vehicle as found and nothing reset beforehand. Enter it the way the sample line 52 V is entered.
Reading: 17.5 V
